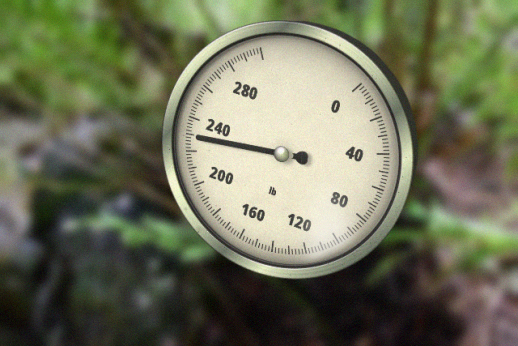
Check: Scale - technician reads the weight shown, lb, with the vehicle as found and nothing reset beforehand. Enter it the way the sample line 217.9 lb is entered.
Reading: 230 lb
